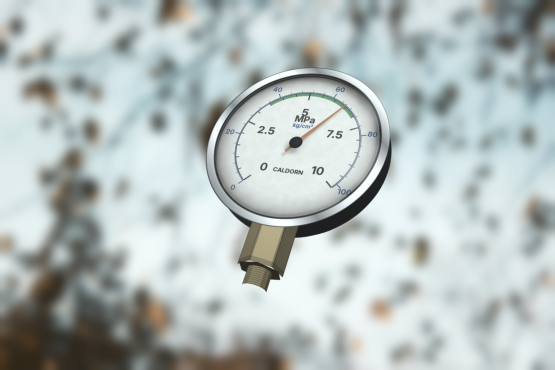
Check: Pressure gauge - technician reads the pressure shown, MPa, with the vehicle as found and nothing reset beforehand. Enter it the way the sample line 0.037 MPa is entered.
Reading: 6.5 MPa
